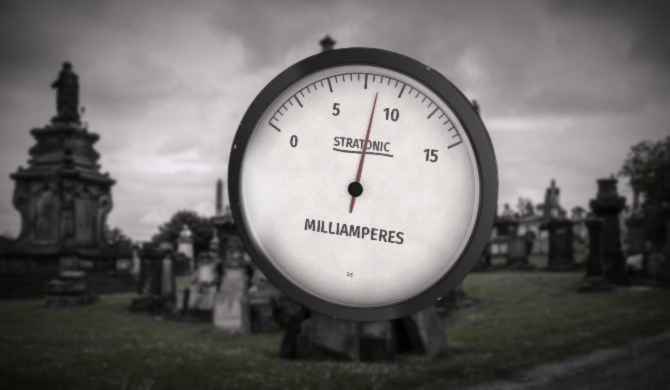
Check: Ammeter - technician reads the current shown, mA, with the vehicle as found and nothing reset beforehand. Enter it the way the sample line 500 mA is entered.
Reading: 8.5 mA
